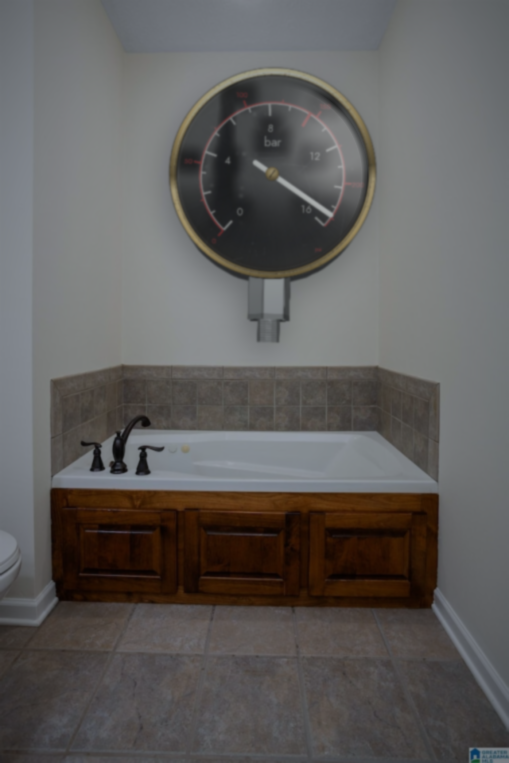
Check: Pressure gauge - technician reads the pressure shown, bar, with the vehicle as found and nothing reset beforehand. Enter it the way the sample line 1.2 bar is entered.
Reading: 15.5 bar
